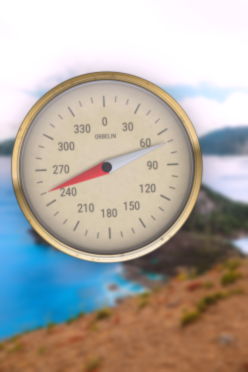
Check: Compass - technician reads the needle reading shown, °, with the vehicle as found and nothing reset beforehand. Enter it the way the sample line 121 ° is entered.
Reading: 250 °
